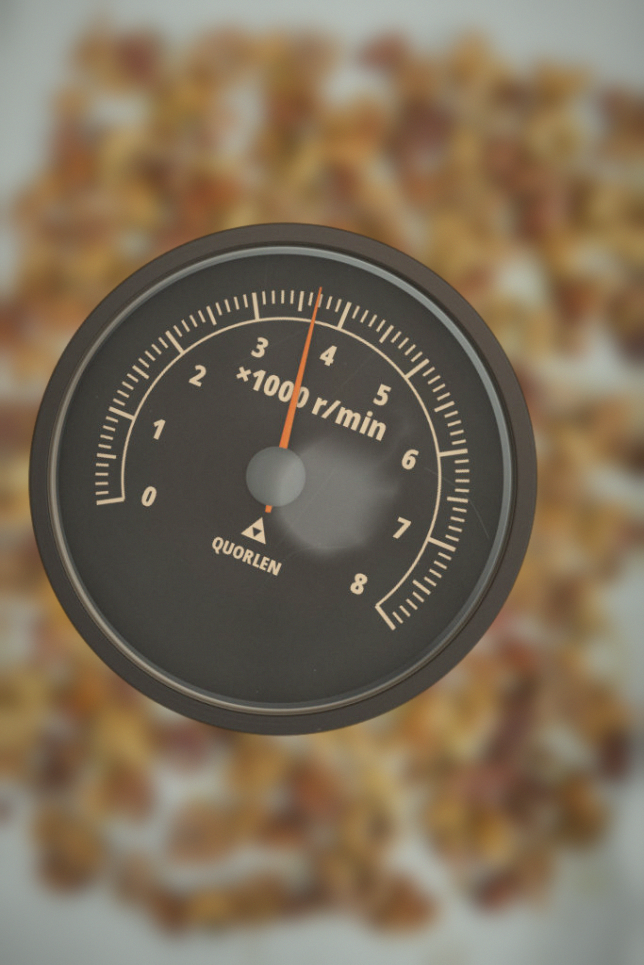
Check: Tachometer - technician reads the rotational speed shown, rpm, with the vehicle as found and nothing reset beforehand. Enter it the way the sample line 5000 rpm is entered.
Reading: 3700 rpm
